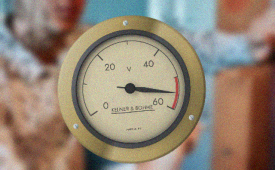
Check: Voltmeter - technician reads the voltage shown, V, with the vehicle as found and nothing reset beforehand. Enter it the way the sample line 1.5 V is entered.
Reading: 55 V
